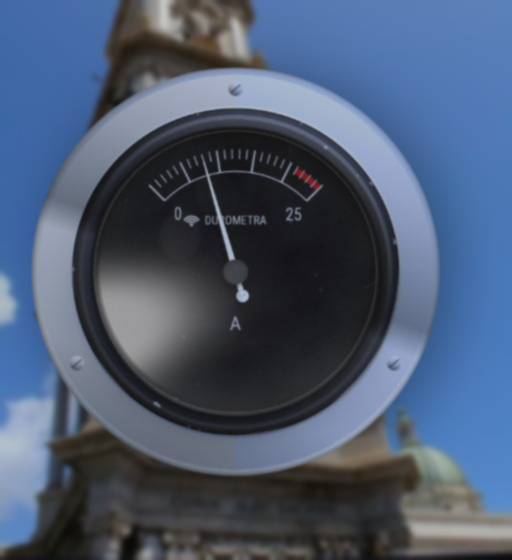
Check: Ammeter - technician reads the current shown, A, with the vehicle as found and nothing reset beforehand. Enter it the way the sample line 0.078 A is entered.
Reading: 8 A
